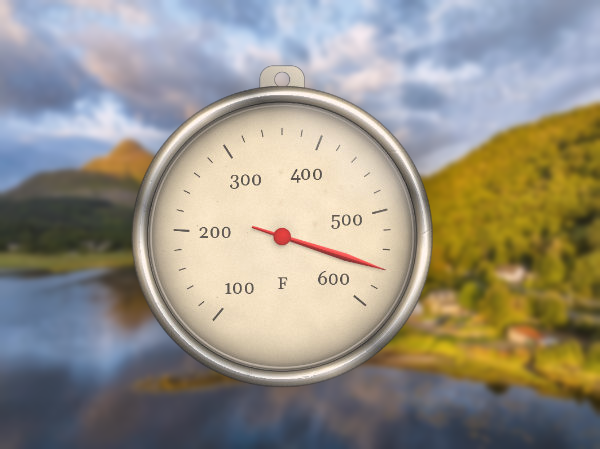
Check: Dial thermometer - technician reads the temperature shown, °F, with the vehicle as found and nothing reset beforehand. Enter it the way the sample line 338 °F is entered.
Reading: 560 °F
